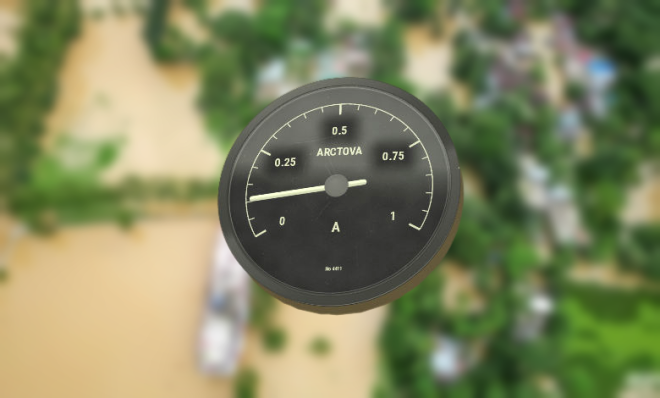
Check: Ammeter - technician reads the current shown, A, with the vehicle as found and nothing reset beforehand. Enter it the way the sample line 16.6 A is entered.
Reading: 0.1 A
